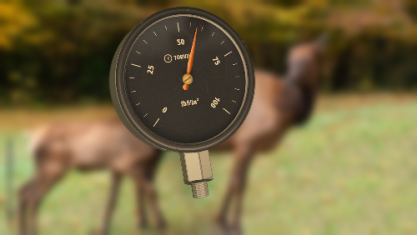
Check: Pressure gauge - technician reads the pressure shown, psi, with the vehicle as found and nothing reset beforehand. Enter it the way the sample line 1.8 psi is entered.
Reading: 57.5 psi
